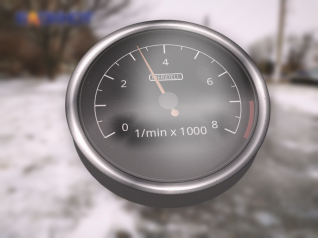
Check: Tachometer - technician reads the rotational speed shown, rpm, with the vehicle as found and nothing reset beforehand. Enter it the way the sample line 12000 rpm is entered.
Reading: 3250 rpm
